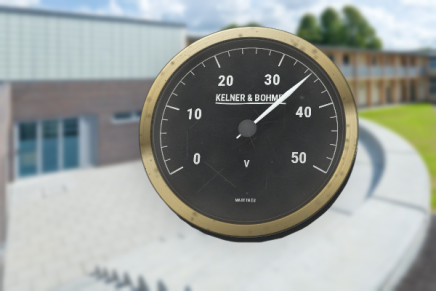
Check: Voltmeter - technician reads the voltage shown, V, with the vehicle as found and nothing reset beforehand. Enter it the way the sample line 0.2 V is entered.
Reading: 35 V
